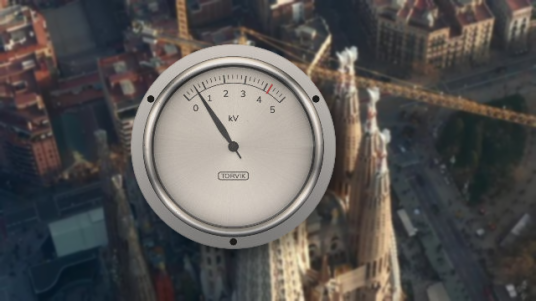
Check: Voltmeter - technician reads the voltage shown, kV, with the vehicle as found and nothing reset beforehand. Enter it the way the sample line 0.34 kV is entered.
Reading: 0.6 kV
